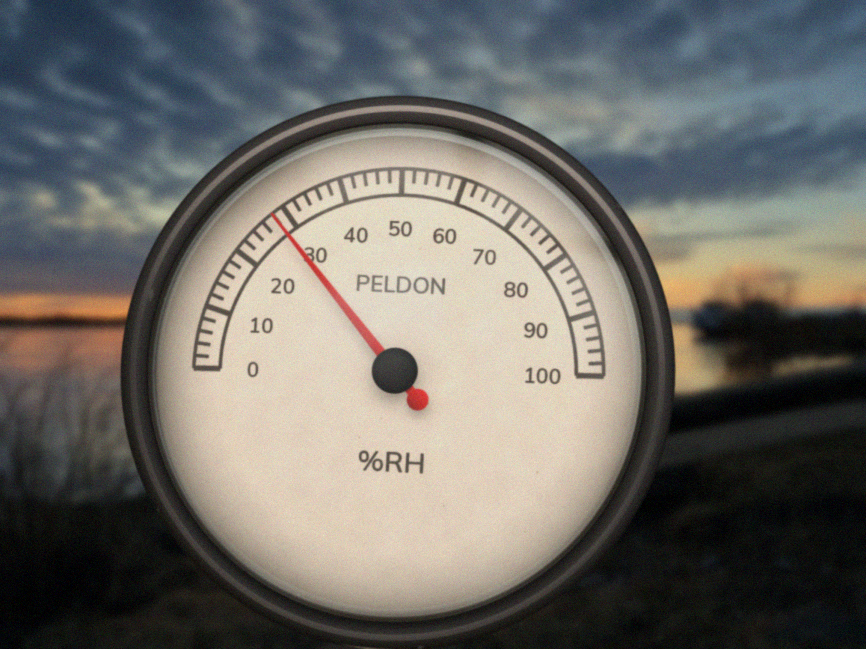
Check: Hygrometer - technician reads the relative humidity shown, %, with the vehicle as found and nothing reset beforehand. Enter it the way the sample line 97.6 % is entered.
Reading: 28 %
